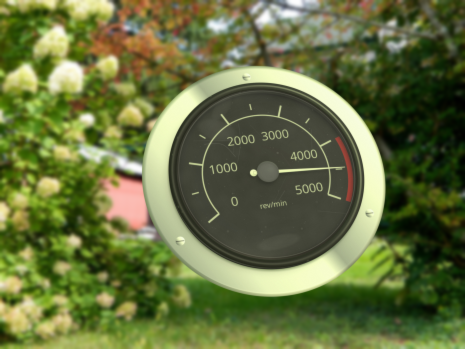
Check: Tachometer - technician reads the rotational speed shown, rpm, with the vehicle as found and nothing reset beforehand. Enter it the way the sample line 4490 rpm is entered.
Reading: 4500 rpm
